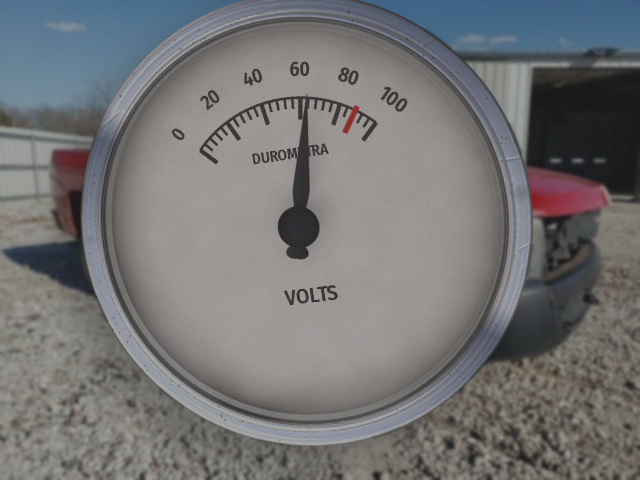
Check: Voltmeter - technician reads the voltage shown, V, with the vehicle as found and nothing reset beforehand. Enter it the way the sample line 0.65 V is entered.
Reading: 64 V
